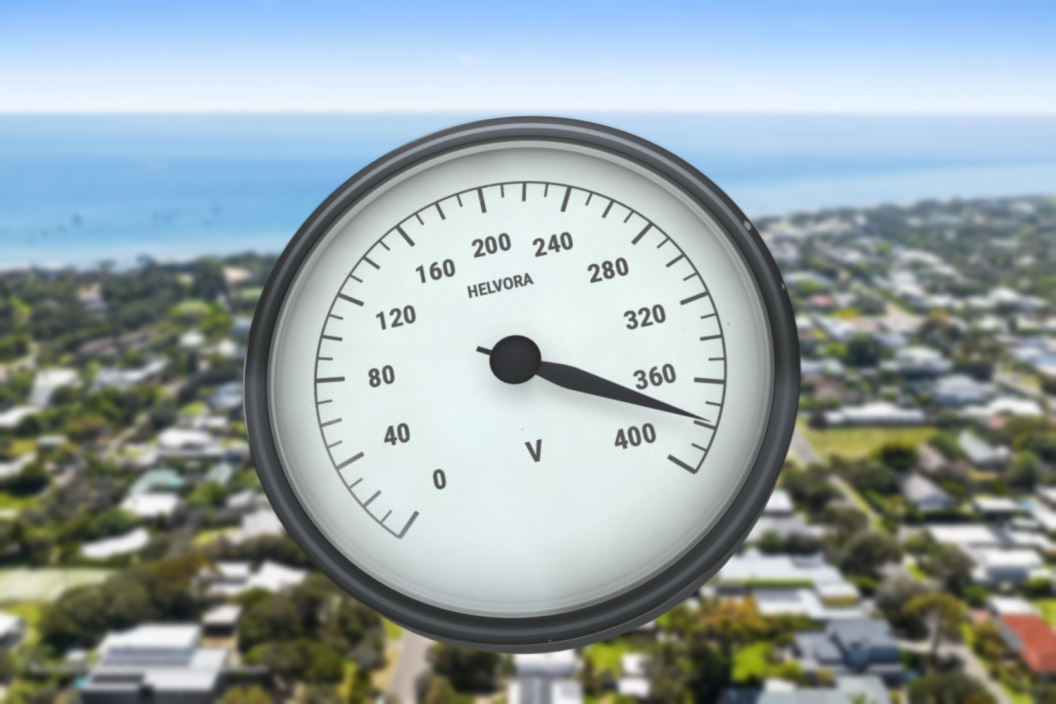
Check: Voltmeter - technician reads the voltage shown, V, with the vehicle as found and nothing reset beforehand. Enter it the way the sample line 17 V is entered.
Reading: 380 V
